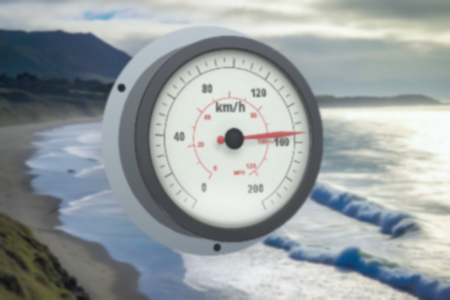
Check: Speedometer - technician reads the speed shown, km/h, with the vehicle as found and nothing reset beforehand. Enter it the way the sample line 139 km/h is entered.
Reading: 155 km/h
